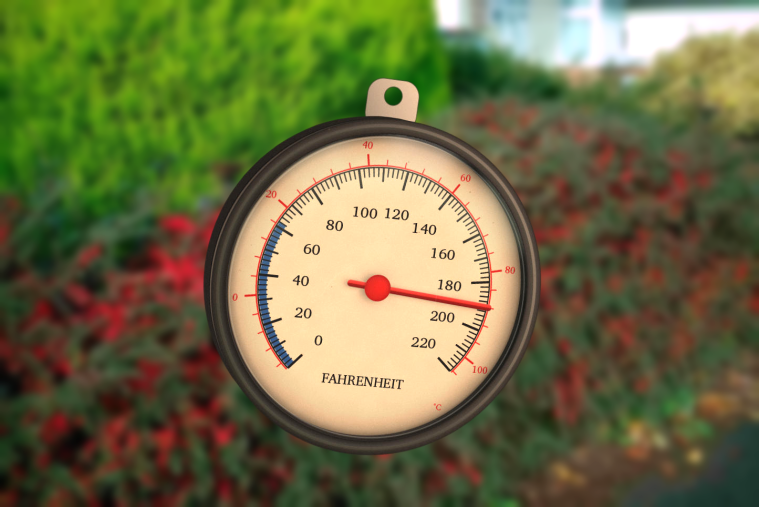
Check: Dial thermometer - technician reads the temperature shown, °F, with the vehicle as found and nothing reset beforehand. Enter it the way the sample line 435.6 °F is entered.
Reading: 190 °F
